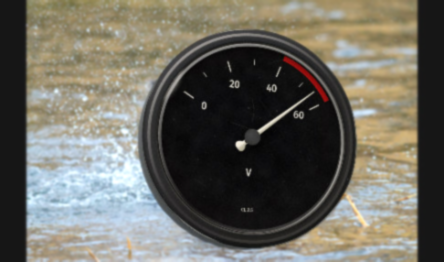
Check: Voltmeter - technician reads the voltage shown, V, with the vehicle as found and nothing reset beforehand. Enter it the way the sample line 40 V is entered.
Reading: 55 V
